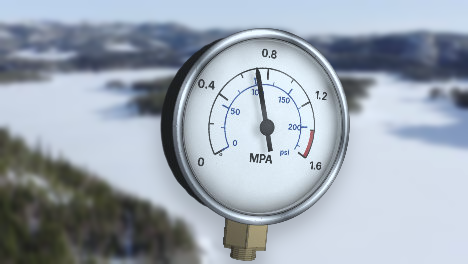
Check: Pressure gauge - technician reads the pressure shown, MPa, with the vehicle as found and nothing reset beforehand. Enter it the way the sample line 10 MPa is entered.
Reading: 0.7 MPa
